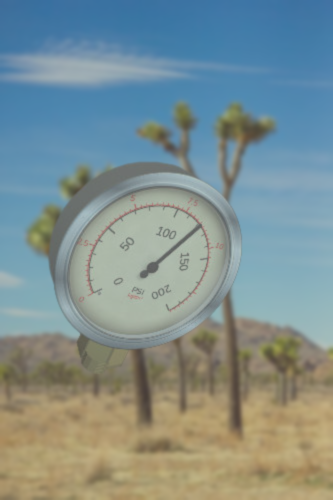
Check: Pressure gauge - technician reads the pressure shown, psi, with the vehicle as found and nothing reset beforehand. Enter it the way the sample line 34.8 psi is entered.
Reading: 120 psi
